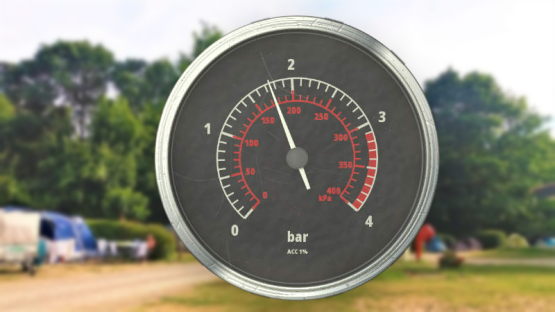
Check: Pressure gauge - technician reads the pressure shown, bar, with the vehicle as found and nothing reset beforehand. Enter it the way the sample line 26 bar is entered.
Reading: 1.75 bar
